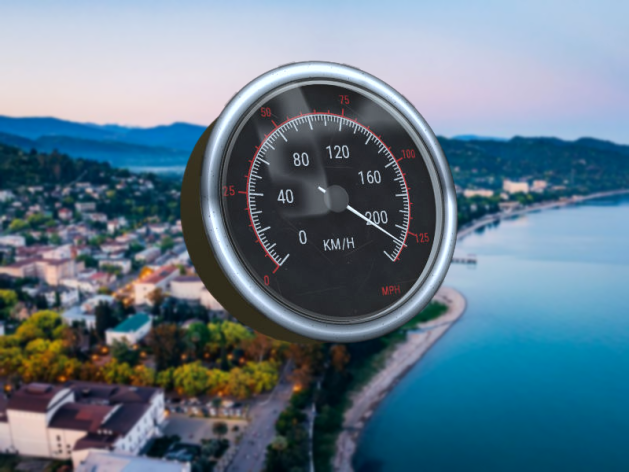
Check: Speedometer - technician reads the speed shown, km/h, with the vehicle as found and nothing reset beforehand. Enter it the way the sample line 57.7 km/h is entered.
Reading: 210 km/h
